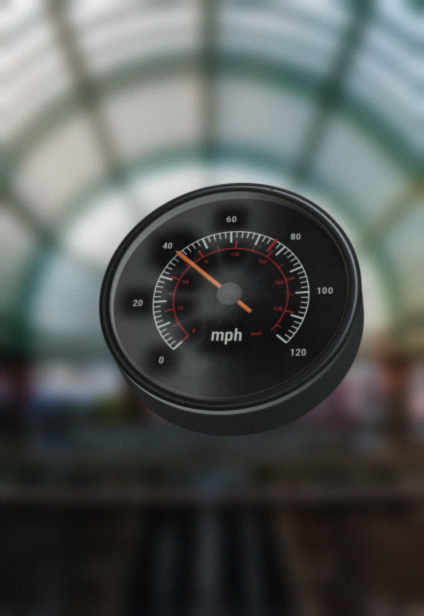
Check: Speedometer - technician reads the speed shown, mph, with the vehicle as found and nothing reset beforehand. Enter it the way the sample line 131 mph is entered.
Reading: 40 mph
